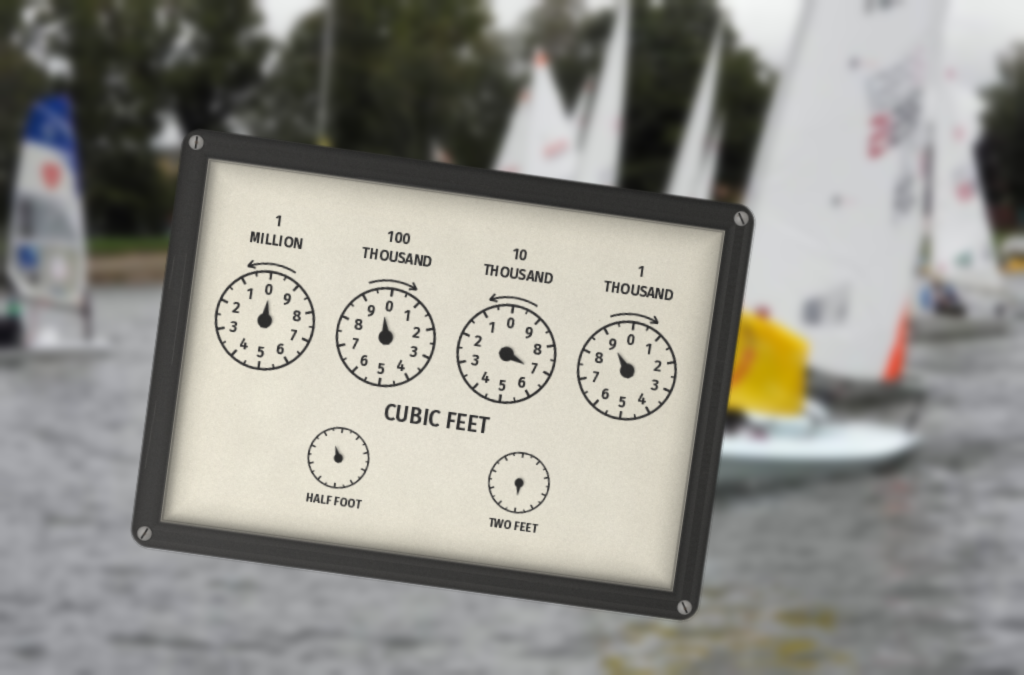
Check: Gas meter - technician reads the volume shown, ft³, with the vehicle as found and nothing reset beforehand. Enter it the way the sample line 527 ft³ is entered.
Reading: 996900 ft³
